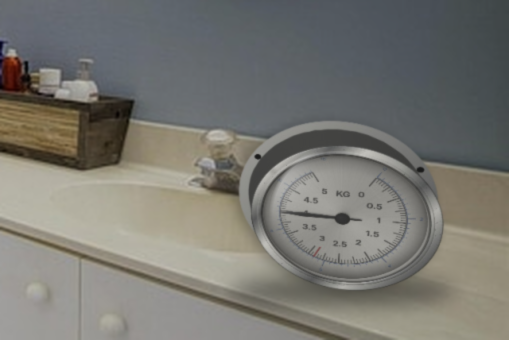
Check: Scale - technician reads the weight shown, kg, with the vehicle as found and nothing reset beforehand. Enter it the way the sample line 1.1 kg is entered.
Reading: 4 kg
